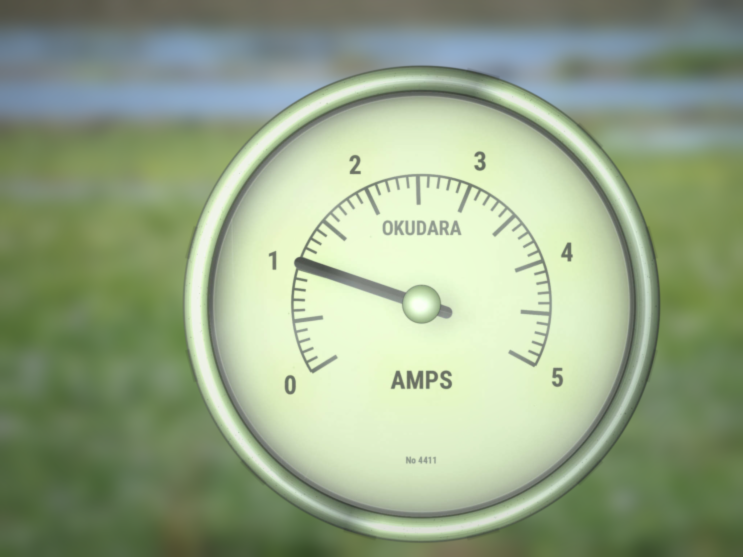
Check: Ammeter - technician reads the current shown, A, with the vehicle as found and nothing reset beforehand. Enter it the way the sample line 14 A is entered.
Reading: 1.05 A
